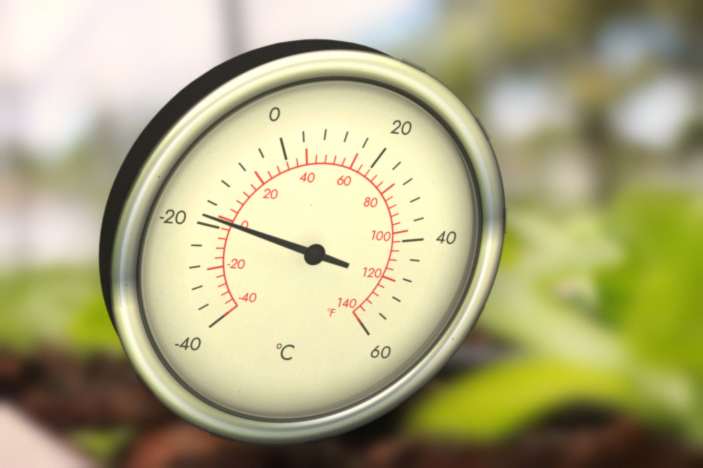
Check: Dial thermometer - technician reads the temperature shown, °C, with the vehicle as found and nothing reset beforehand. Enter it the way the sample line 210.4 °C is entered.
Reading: -18 °C
